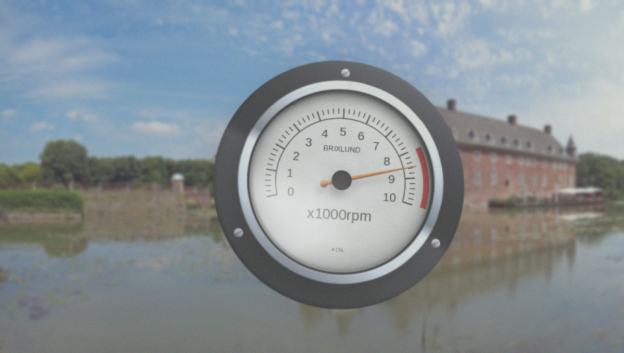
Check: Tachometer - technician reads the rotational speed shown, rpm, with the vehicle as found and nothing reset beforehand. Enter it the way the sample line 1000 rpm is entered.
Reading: 8600 rpm
